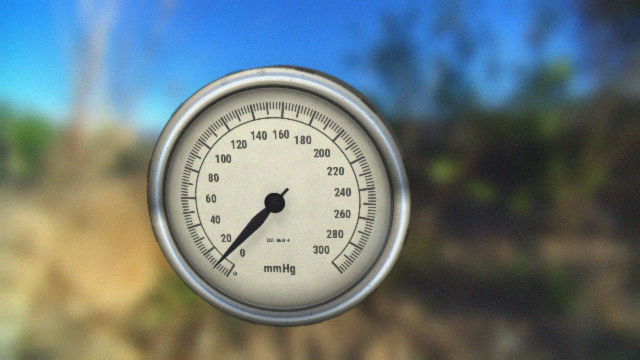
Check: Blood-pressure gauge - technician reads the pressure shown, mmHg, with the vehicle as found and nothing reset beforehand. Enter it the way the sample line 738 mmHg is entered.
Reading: 10 mmHg
